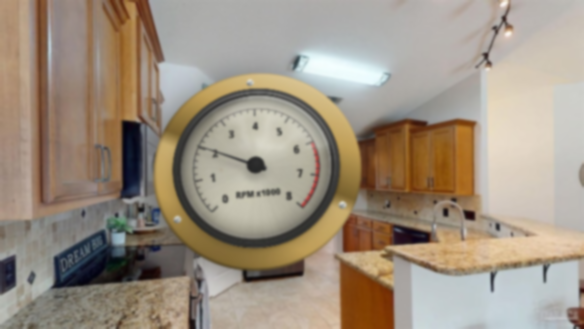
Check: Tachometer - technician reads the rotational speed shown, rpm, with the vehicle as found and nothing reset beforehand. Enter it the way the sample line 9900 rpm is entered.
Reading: 2000 rpm
